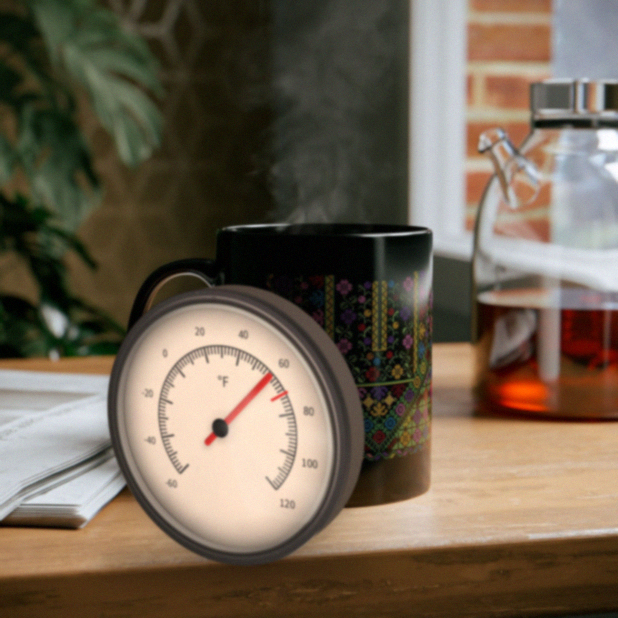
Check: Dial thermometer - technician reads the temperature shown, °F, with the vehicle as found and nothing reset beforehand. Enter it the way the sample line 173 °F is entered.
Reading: 60 °F
